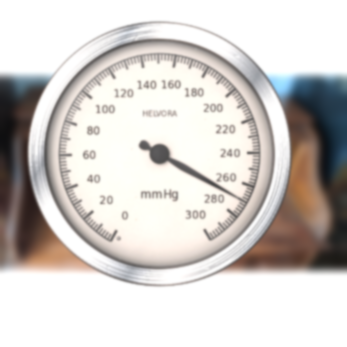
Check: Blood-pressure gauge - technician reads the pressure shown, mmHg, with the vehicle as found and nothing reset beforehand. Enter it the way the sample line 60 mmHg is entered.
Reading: 270 mmHg
